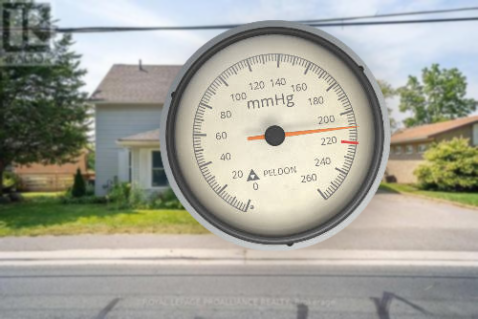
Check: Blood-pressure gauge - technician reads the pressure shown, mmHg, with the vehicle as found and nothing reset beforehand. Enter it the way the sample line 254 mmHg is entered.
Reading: 210 mmHg
